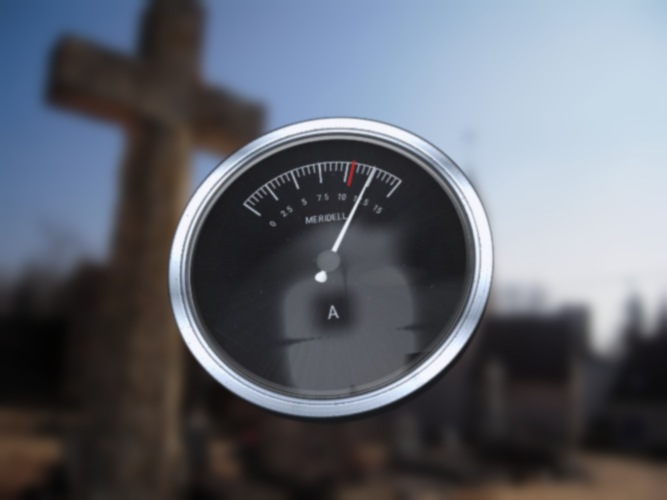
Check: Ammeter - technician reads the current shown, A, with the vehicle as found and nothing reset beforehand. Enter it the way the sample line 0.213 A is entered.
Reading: 12.5 A
